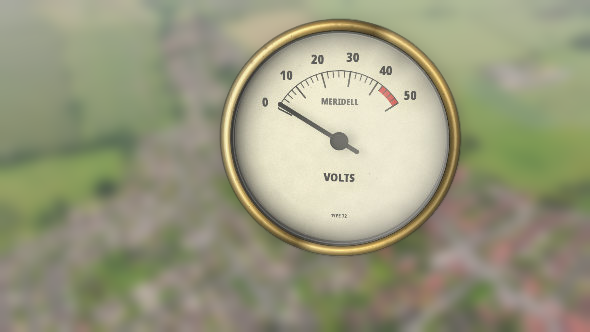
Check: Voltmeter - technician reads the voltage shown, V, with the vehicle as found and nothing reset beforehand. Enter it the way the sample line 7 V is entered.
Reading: 2 V
